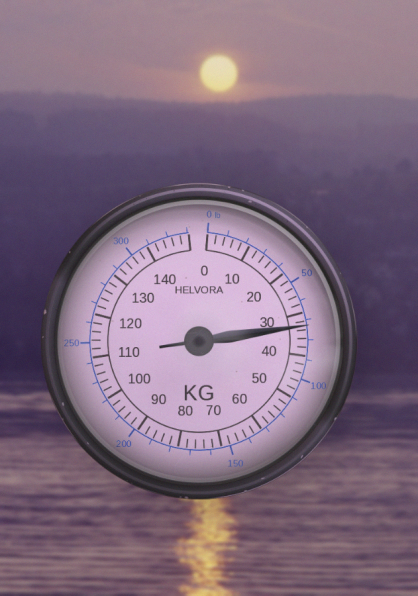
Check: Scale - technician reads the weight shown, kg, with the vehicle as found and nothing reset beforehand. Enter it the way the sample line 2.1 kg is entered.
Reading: 33 kg
